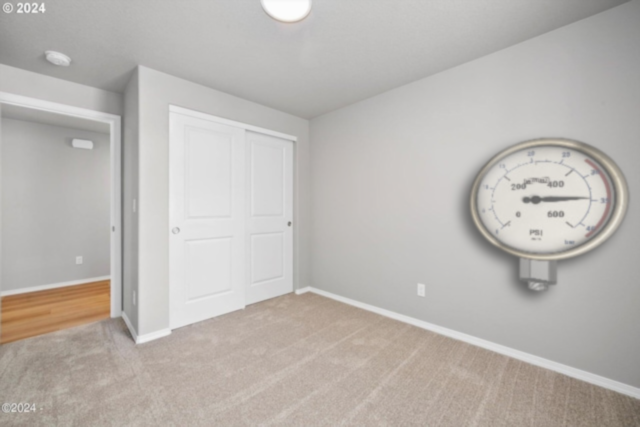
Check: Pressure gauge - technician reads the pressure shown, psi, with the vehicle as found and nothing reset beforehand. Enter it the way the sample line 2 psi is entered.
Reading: 500 psi
